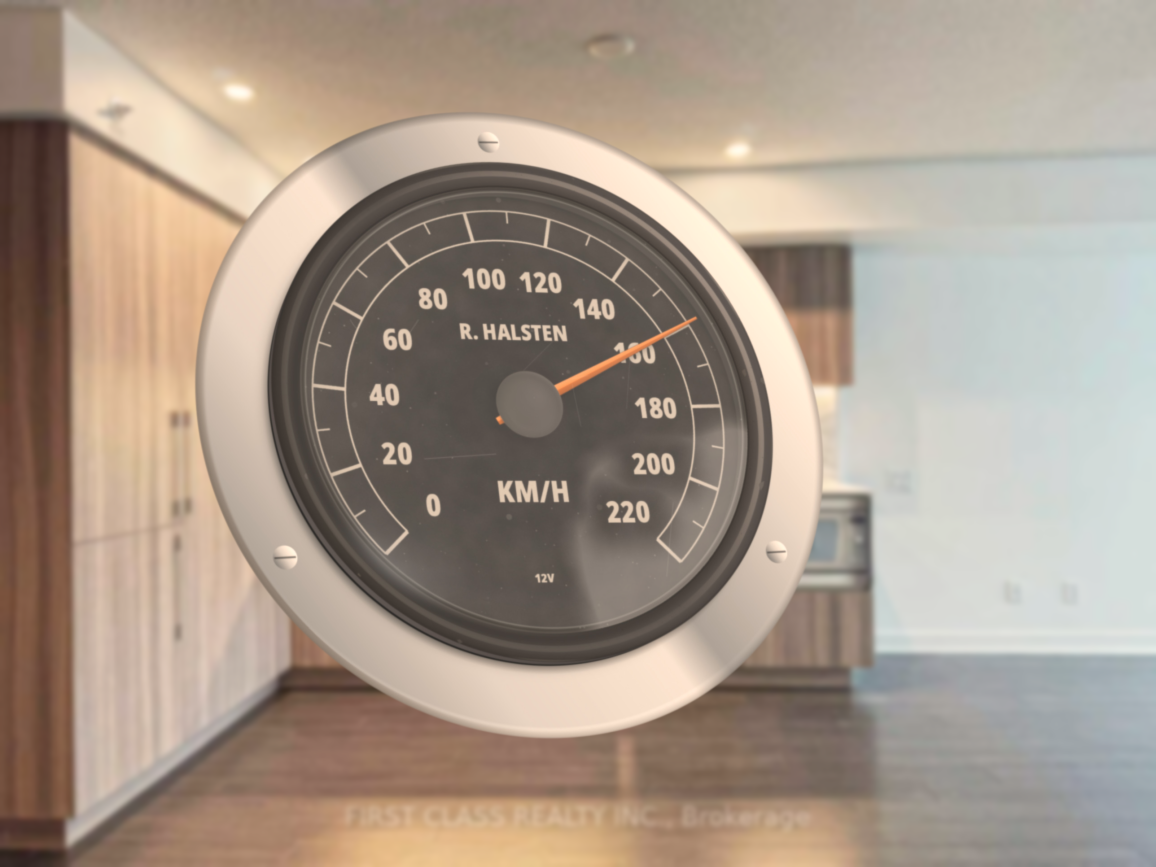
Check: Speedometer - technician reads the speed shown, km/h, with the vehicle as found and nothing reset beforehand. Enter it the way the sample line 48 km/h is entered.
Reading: 160 km/h
